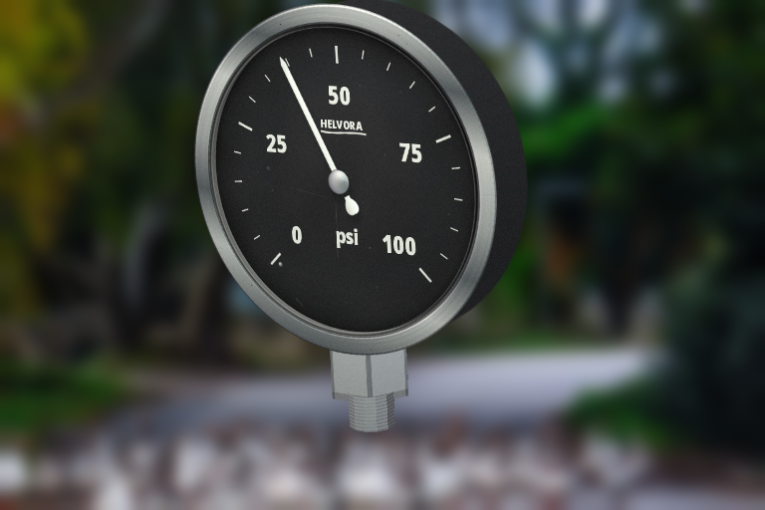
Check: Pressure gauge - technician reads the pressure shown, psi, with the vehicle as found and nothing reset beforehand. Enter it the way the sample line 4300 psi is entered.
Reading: 40 psi
